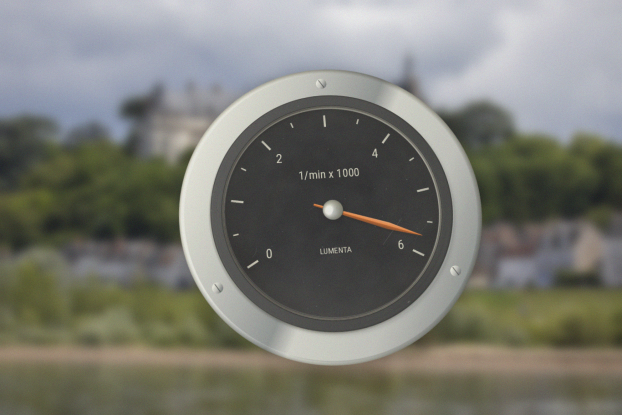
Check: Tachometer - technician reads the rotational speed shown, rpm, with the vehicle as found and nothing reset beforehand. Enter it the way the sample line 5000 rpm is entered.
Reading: 5750 rpm
